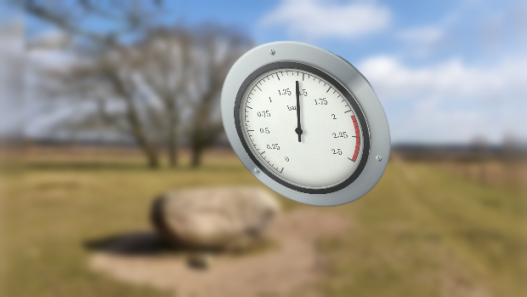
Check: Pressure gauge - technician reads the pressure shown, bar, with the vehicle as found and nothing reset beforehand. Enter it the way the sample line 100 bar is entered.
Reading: 1.45 bar
